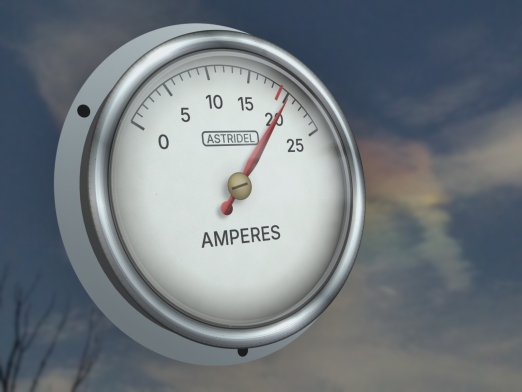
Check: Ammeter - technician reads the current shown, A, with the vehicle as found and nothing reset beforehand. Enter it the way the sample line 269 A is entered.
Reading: 20 A
